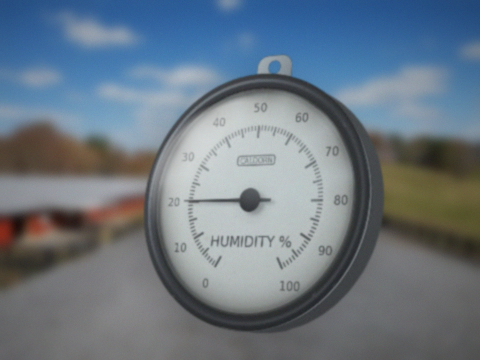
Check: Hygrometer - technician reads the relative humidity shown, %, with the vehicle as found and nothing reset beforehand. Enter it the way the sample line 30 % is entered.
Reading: 20 %
